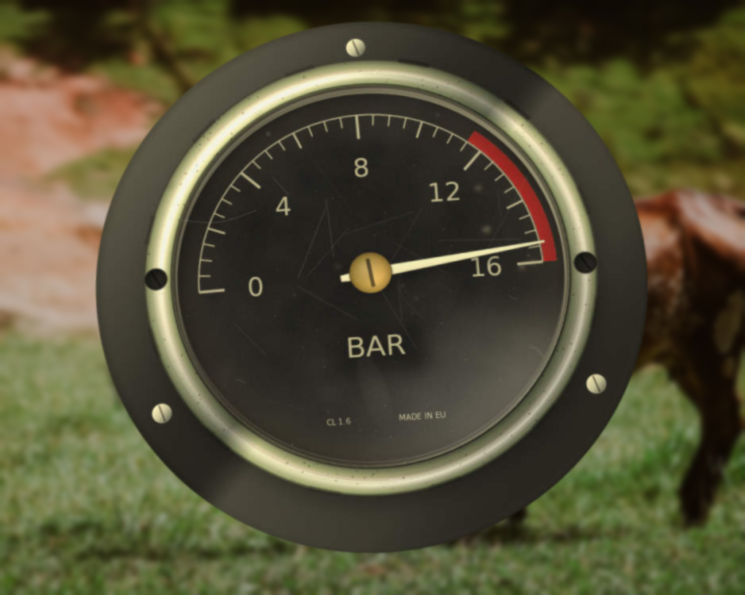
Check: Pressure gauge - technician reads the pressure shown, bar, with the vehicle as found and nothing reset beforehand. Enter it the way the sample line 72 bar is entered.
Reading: 15.5 bar
